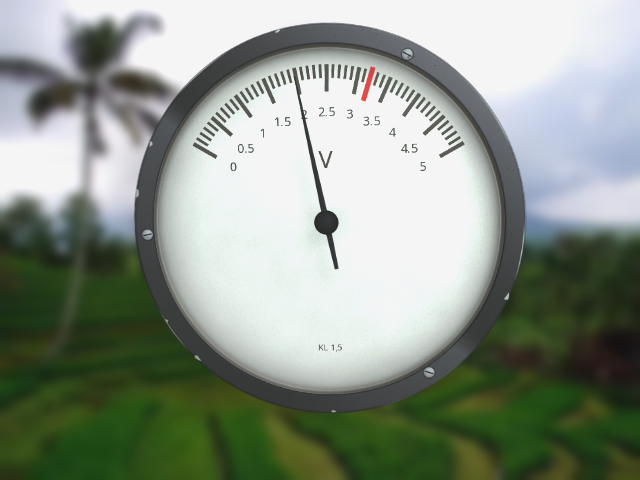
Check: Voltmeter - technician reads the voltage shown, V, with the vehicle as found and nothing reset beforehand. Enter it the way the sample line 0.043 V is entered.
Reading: 2 V
